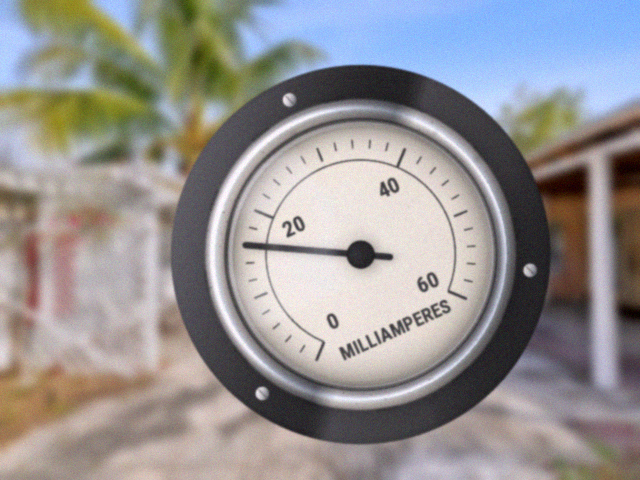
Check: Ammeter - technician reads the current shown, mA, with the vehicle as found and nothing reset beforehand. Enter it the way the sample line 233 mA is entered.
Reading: 16 mA
